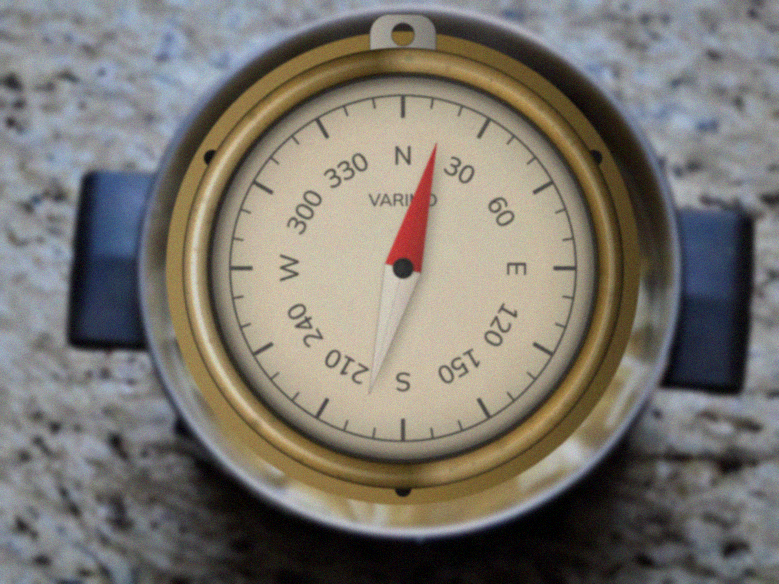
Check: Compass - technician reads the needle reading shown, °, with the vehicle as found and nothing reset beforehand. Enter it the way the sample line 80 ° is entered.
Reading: 15 °
